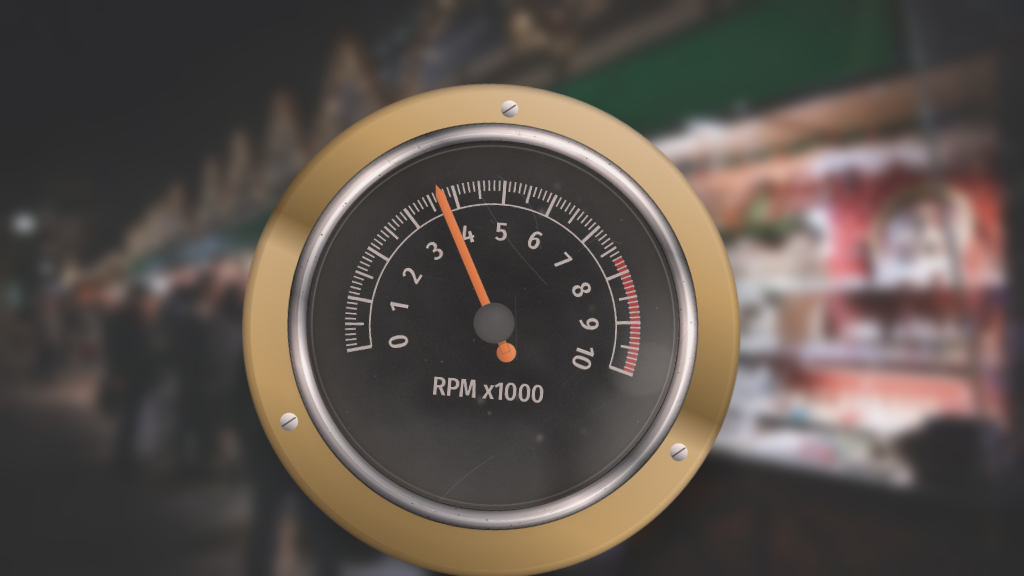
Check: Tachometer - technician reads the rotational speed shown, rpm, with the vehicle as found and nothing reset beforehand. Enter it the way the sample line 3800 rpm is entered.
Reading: 3700 rpm
